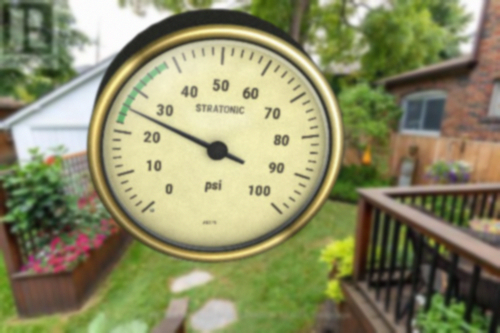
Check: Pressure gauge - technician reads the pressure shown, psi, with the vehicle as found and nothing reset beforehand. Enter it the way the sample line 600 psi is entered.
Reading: 26 psi
